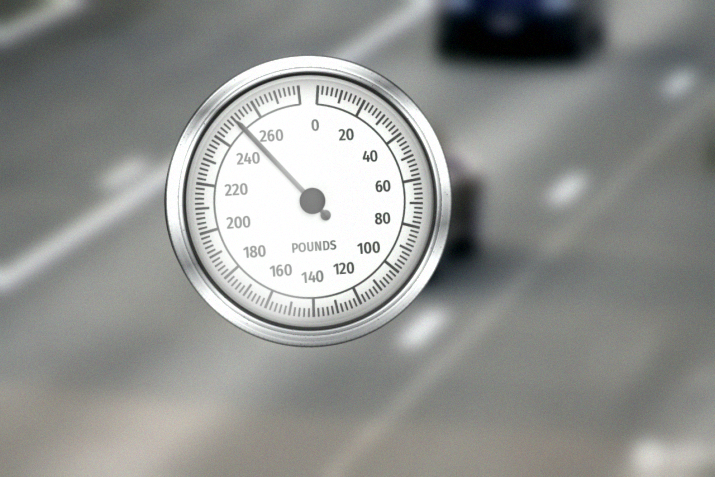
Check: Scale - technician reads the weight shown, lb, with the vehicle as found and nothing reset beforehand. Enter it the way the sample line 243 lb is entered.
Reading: 250 lb
